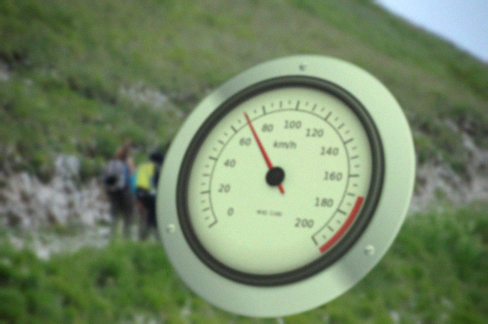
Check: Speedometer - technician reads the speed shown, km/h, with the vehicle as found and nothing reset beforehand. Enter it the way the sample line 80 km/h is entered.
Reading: 70 km/h
